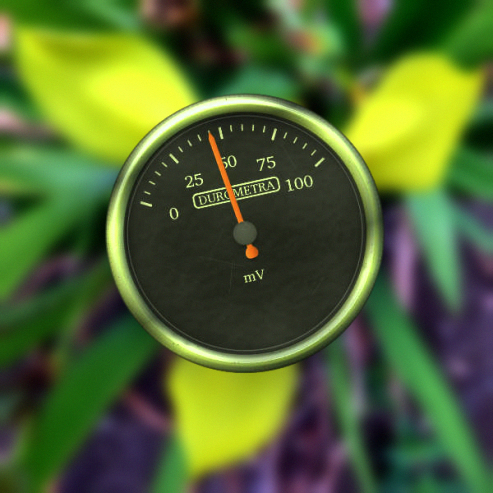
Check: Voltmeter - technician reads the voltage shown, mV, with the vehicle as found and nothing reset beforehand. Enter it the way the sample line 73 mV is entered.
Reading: 45 mV
